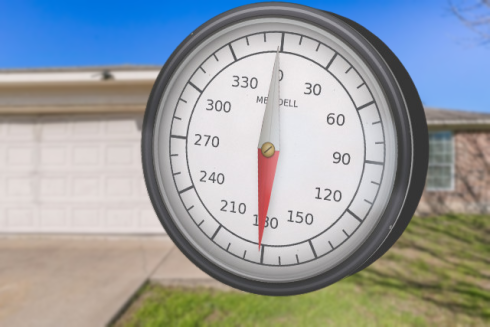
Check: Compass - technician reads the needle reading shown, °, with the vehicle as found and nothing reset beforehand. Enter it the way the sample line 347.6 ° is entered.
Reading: 180 °
